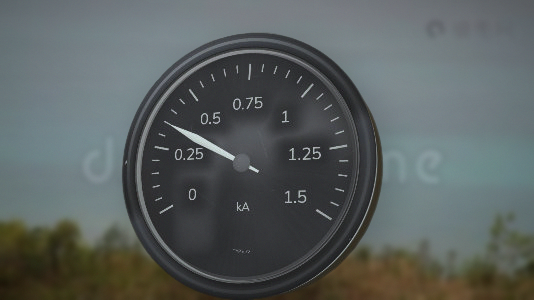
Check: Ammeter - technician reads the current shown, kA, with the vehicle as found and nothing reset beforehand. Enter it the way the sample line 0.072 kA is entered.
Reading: 0.35 kA
